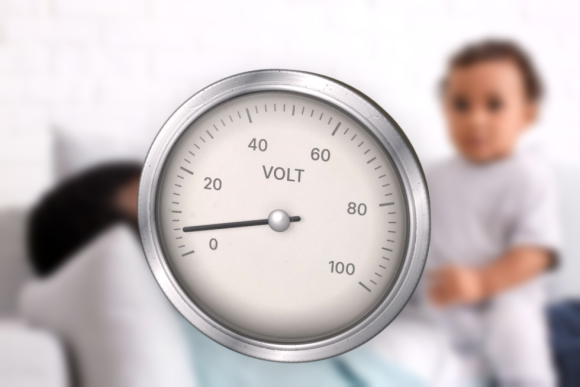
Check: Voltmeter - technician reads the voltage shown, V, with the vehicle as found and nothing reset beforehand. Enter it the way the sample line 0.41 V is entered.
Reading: 6 V
